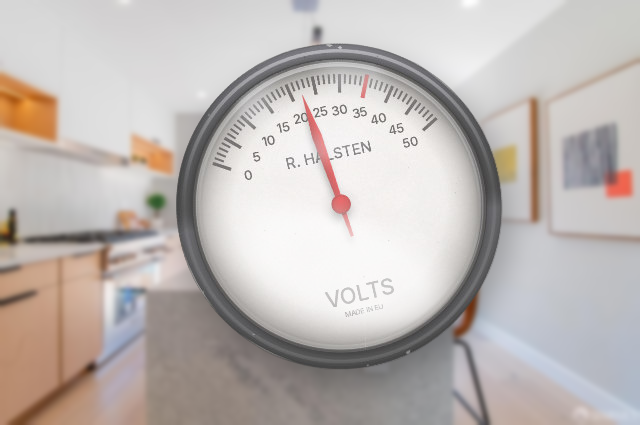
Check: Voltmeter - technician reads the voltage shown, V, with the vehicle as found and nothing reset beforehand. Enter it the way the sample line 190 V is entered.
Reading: 22 V
